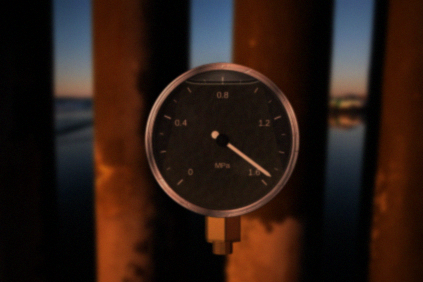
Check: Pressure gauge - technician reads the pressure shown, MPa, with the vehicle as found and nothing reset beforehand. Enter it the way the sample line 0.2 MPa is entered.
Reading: 1.55 MPa
